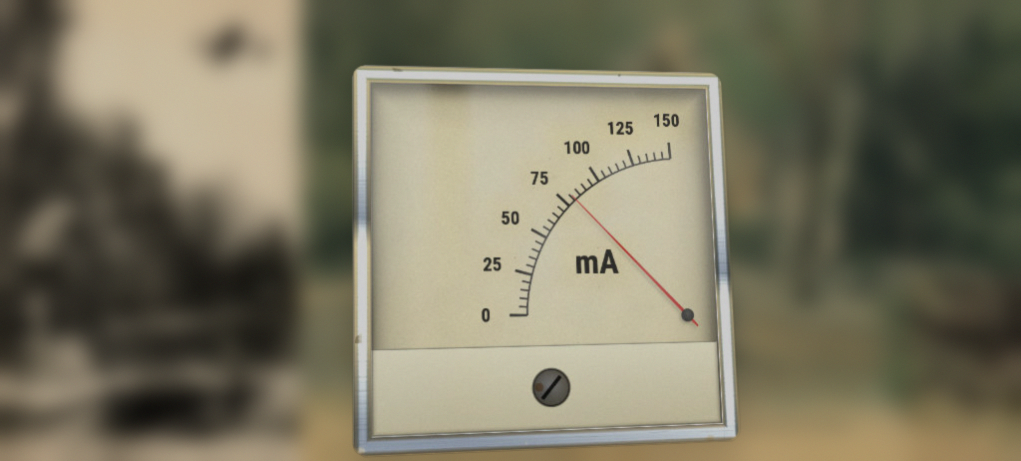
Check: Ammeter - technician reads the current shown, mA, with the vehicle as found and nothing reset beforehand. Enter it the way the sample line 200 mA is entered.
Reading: 80 mA
